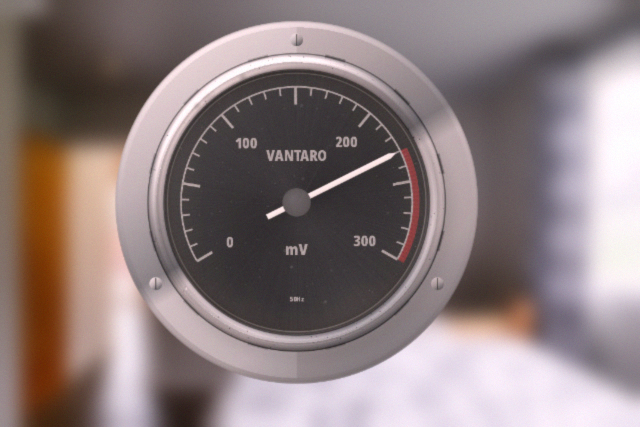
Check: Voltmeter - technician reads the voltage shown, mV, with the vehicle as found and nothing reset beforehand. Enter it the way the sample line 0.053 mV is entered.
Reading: 230 mV
